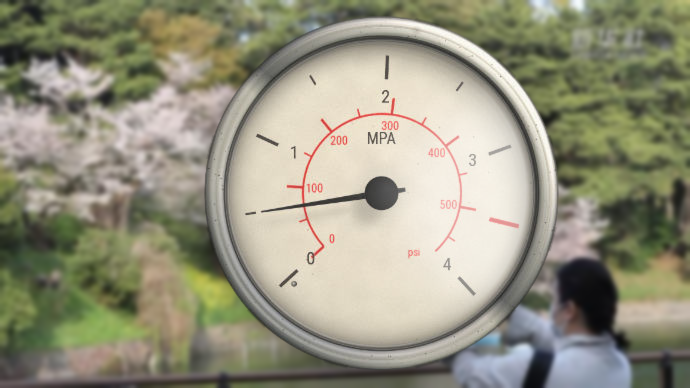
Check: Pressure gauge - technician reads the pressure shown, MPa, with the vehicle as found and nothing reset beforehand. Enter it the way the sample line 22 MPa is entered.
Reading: 0.5 MPa
